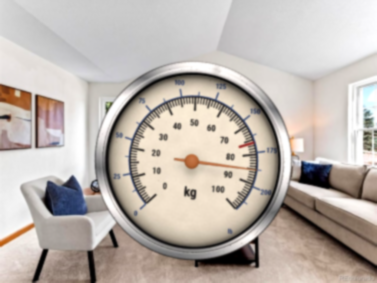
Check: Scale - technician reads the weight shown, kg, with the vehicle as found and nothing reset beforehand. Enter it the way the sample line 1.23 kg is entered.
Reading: 85 kg
